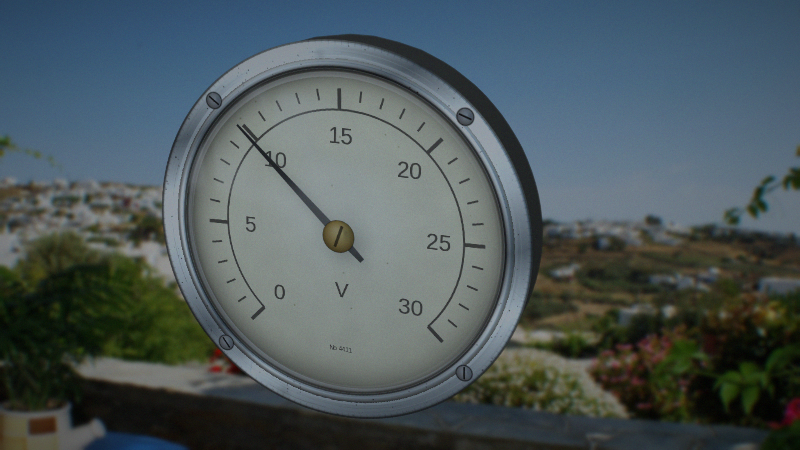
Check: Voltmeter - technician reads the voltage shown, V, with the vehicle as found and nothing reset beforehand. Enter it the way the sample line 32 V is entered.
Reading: 10 V
